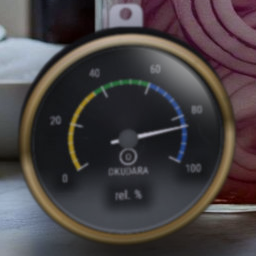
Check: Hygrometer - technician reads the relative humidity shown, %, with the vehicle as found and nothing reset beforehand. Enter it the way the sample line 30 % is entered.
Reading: 84 %
